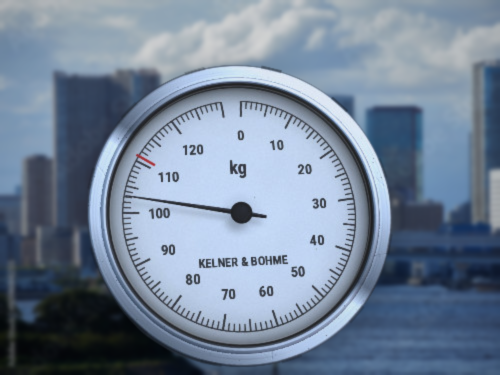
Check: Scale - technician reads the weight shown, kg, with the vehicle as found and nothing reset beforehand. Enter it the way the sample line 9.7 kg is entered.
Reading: 103 kg
